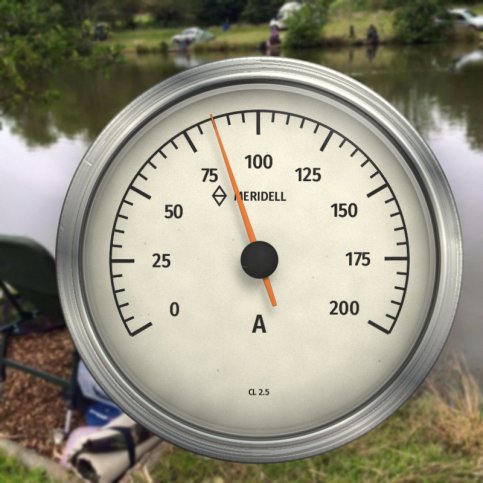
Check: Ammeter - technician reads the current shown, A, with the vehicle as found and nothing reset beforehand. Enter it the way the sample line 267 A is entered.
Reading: 85 A
